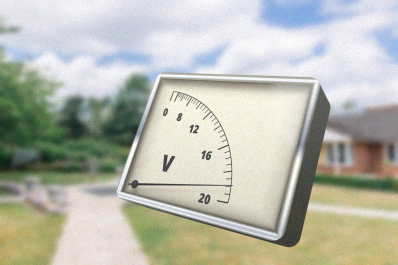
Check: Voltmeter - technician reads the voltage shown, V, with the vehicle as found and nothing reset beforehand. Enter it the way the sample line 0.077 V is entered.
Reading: 19 V
